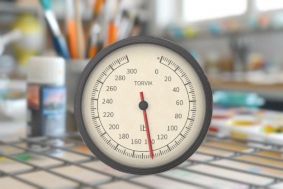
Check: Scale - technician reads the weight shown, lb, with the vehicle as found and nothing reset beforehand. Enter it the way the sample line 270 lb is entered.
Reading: 140 lb
